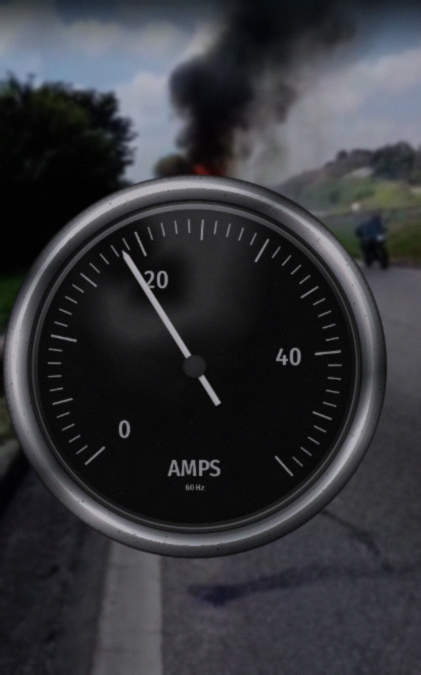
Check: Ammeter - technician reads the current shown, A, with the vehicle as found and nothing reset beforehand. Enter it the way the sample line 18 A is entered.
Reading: 18.5 A
